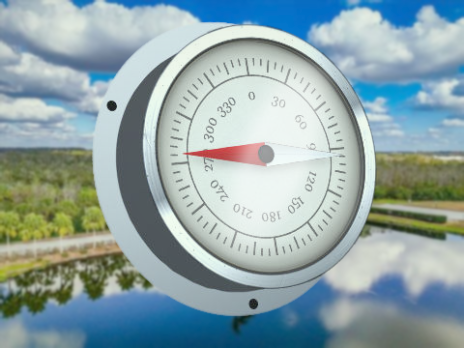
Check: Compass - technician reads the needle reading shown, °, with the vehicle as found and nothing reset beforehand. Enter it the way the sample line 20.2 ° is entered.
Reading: 275 °
